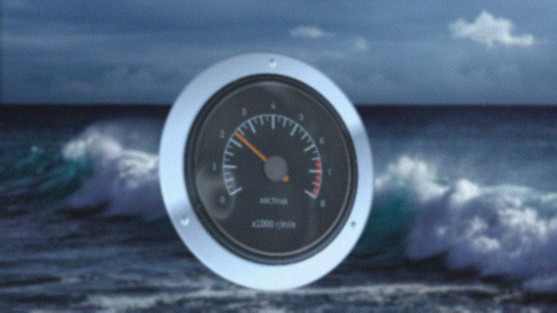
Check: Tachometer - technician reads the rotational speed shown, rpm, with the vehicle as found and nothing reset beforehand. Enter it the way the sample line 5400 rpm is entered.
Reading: 2250 rpm
